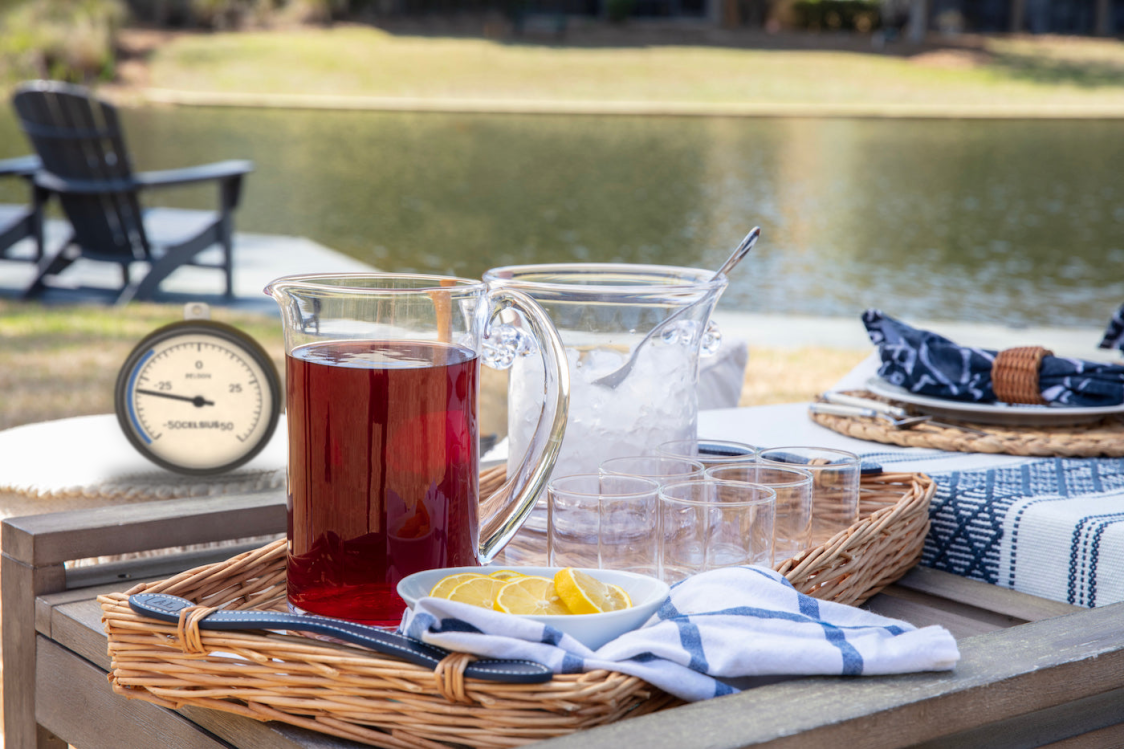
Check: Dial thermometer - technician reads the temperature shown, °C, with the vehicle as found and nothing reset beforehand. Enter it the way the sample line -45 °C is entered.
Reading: -30 °C
